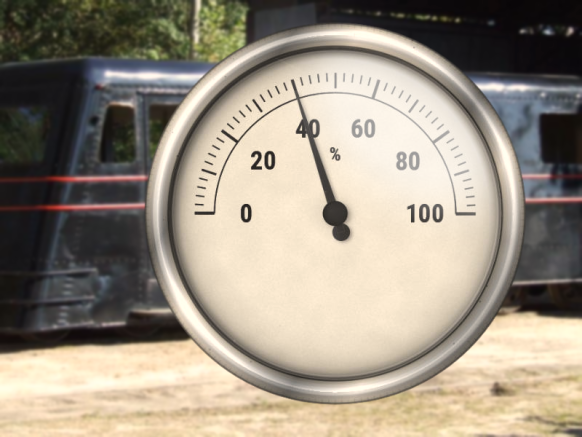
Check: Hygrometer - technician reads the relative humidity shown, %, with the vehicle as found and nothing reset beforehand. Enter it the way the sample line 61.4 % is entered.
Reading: 40 %
